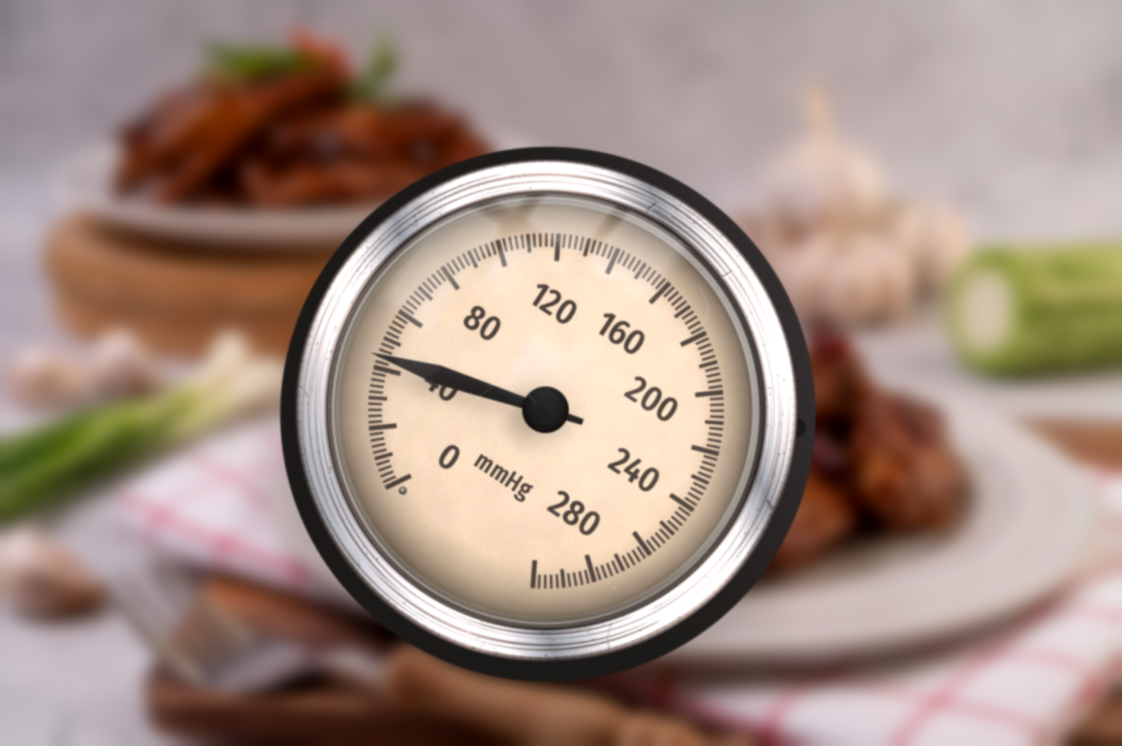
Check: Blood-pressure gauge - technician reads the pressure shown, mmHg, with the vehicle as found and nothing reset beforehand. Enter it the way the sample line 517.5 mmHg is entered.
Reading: 44 mmHg
